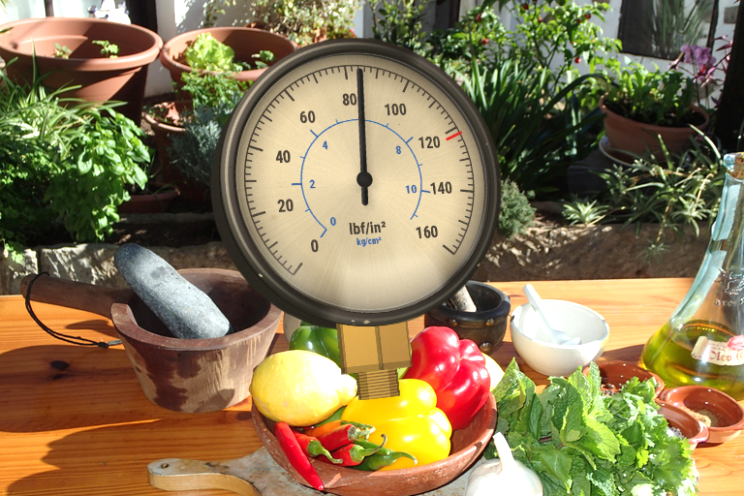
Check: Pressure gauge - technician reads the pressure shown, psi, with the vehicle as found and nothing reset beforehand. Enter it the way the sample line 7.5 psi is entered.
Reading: 84 psi
